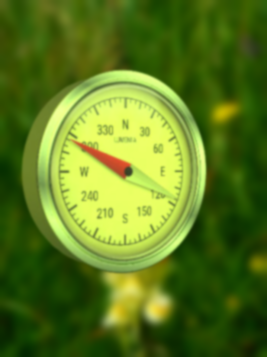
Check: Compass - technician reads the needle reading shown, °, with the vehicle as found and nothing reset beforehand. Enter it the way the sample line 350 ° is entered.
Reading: 295 °
